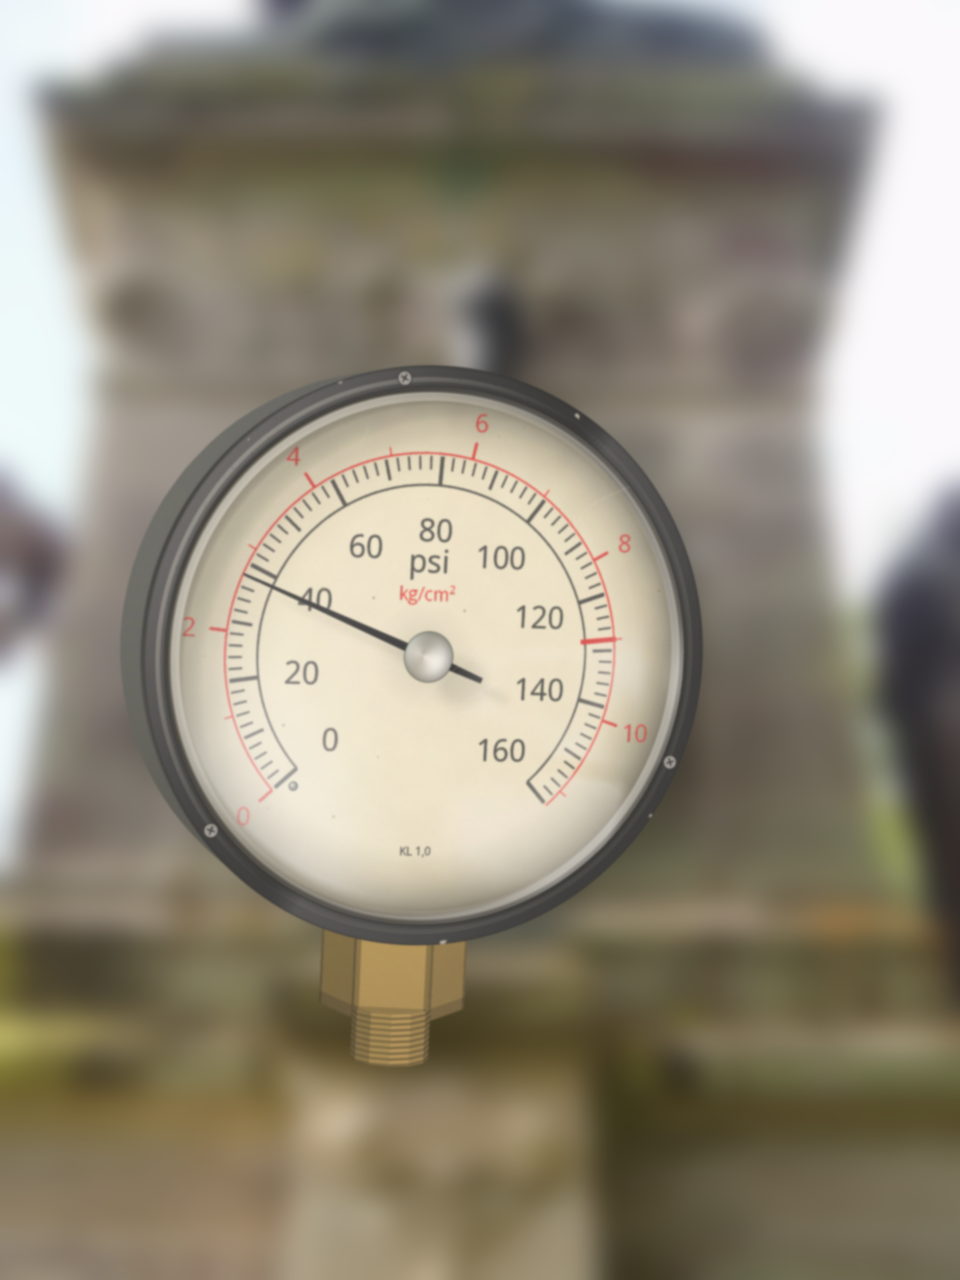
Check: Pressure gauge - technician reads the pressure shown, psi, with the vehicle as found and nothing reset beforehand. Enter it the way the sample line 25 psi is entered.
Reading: 38 psi
